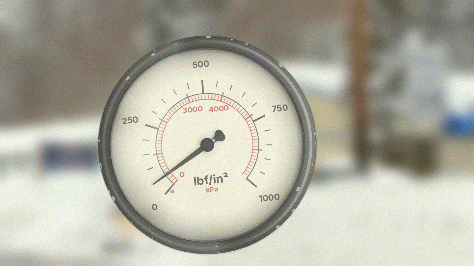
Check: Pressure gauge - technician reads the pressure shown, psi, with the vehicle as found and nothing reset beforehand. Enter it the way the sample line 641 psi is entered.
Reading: 50 psi
